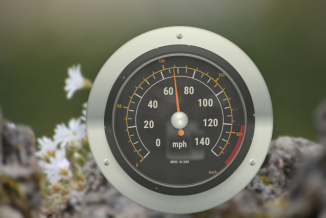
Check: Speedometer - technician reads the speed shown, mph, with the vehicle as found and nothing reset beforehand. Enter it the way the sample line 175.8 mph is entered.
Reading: 67.5 mph
